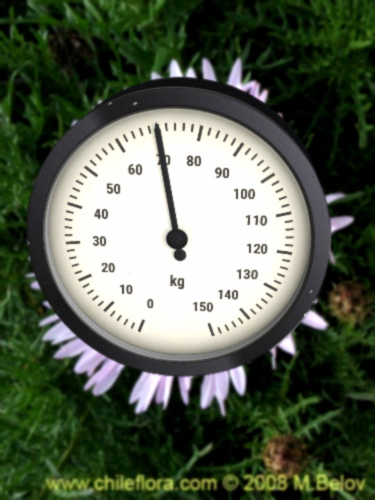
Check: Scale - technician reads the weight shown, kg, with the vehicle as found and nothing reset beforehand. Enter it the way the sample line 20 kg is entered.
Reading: 70 kg
